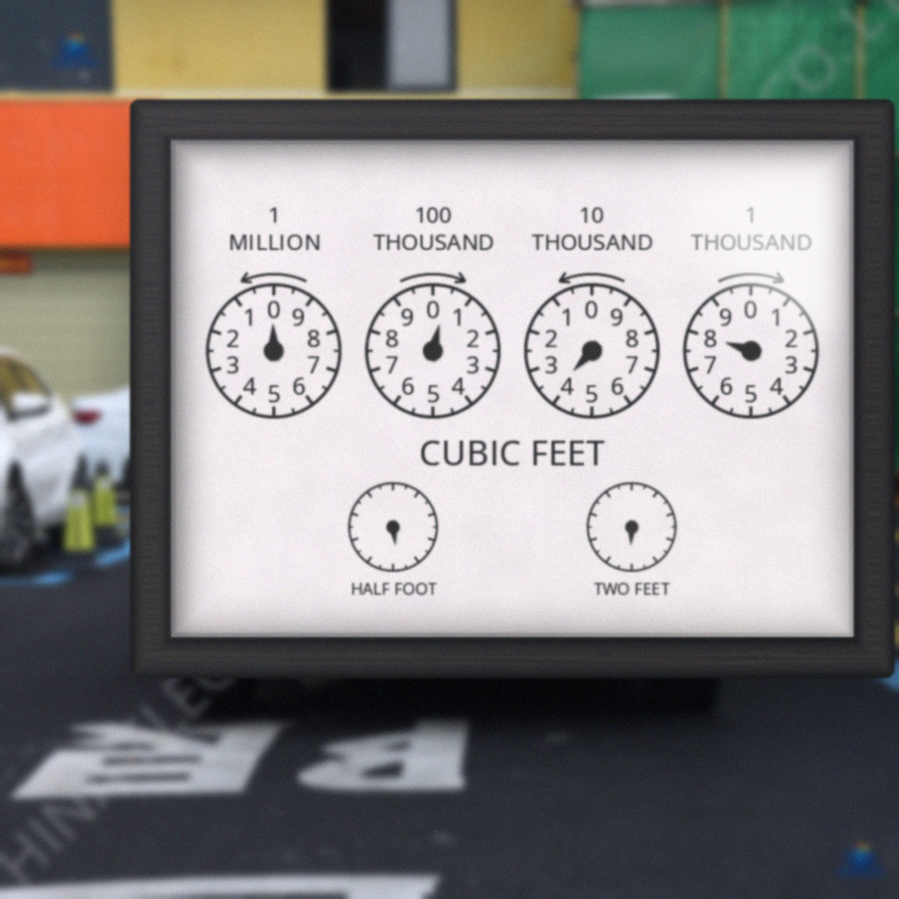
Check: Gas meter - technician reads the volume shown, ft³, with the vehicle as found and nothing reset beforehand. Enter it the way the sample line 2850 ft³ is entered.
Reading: 3800 ft³
